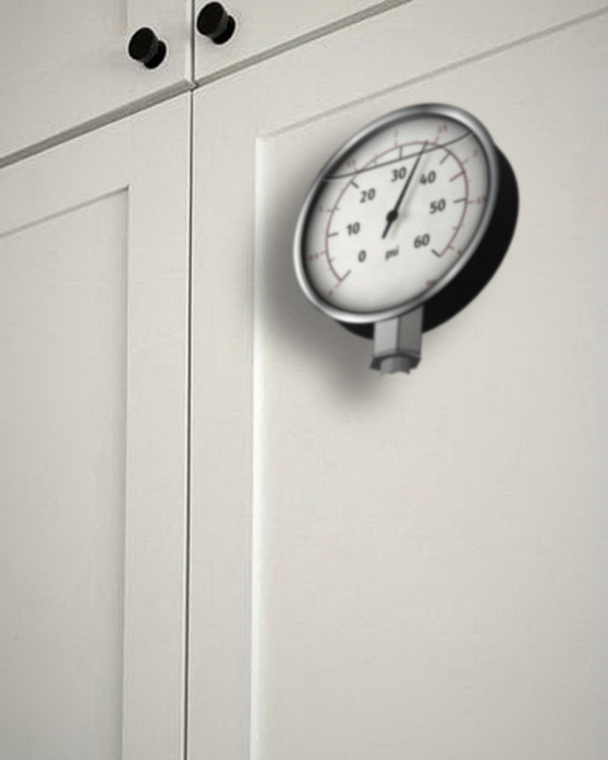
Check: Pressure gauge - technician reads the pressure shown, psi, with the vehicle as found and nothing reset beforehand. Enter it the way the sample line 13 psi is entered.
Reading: 35 psi
